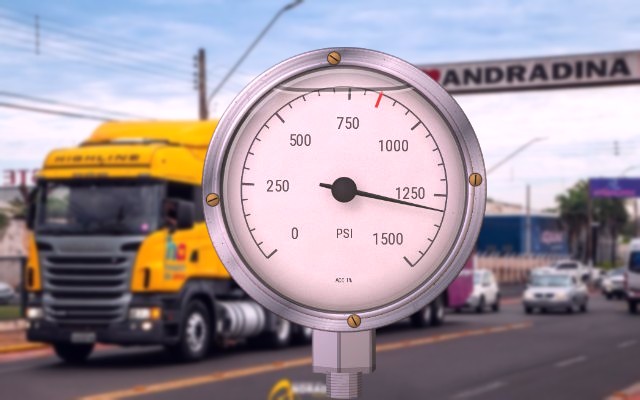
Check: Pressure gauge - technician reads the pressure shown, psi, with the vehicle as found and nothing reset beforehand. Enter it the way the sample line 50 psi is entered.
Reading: 1300 psi
